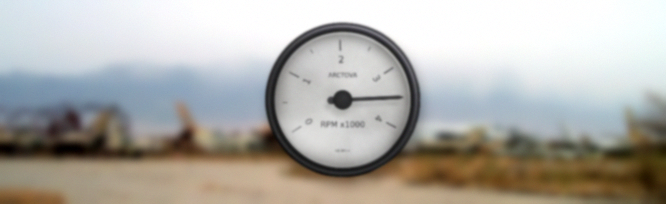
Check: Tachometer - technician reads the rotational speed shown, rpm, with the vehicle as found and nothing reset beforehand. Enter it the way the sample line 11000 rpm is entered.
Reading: 3500 rpm
